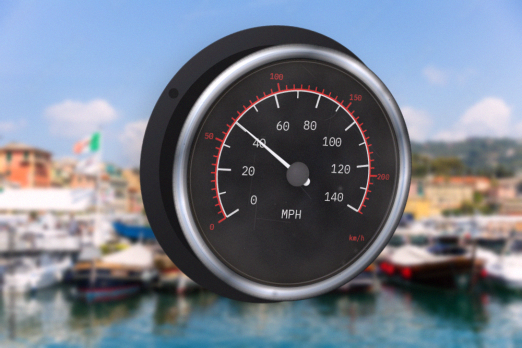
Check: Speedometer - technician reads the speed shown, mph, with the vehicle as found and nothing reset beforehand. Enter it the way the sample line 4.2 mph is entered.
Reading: 40 mph
